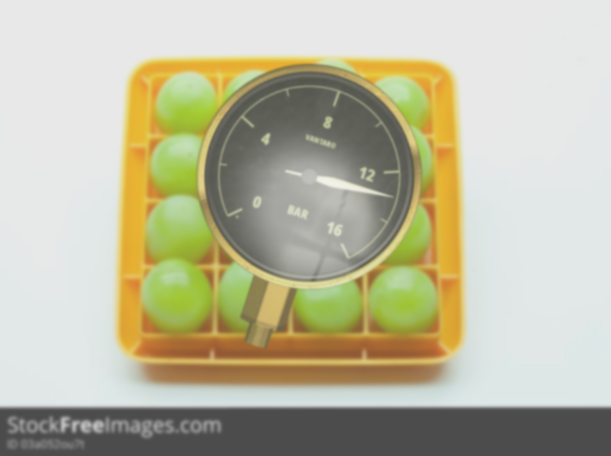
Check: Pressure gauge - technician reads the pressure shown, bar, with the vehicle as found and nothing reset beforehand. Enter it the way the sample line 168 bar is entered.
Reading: 13 bar
